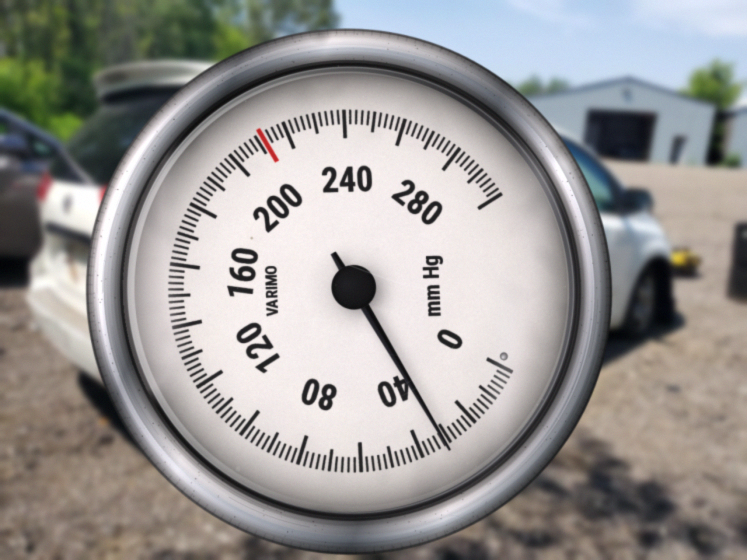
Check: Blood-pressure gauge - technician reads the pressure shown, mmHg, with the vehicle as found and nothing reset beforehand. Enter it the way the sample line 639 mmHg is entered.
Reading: 32 mmHg
